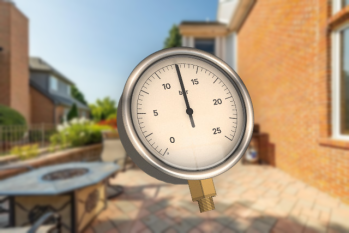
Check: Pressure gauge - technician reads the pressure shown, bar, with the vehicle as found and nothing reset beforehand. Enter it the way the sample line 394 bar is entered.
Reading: 12.5 bar
